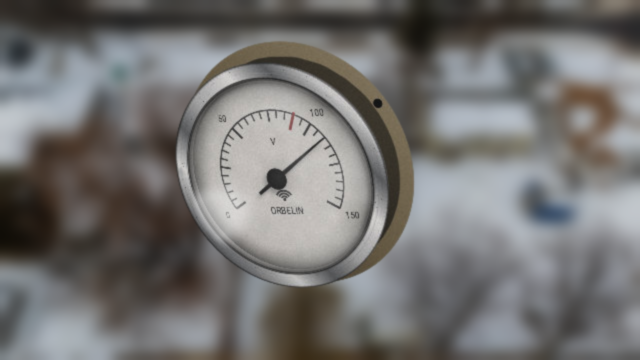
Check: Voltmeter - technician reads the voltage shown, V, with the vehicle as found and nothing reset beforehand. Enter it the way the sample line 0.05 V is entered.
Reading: 110 V
